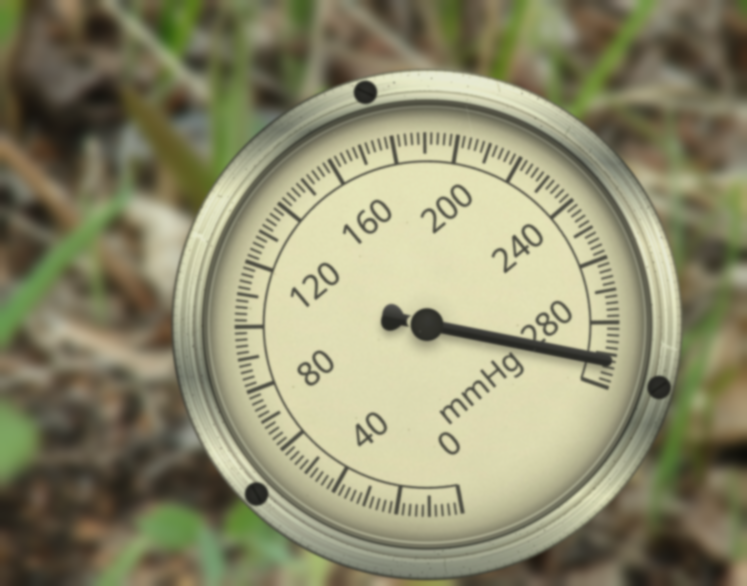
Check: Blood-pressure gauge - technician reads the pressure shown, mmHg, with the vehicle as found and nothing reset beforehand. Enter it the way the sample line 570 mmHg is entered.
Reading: 292 mmHg
